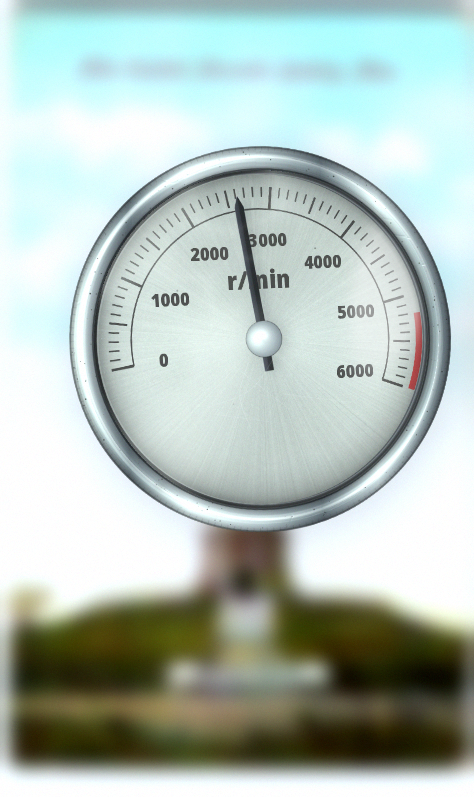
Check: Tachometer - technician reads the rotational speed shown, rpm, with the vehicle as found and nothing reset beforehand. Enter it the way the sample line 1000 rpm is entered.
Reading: 2600 rpm
